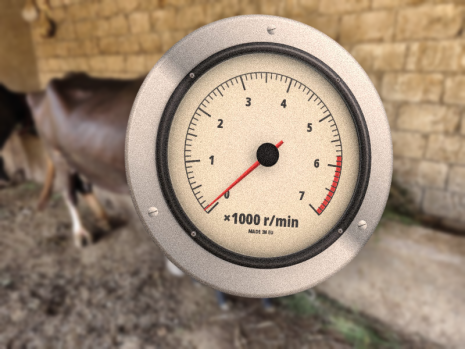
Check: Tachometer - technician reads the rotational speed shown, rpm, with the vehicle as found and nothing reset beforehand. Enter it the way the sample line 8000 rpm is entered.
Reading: 100 rpm
